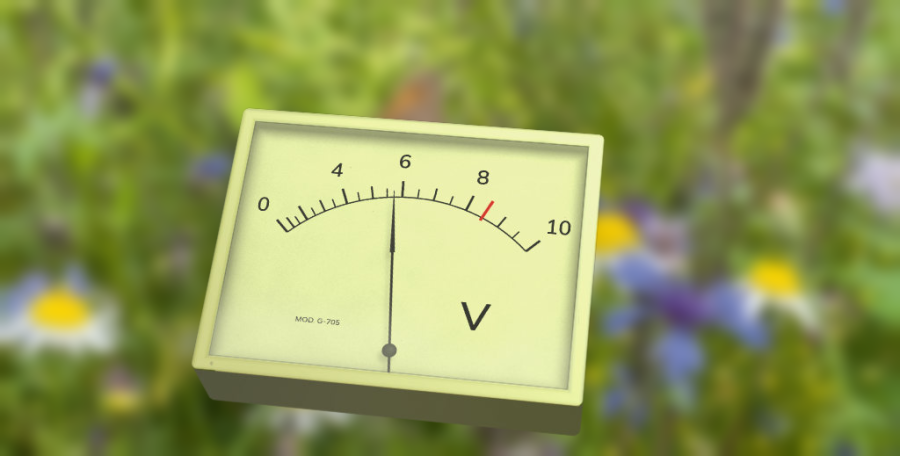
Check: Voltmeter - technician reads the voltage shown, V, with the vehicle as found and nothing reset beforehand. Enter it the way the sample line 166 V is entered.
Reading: 5.75 V
